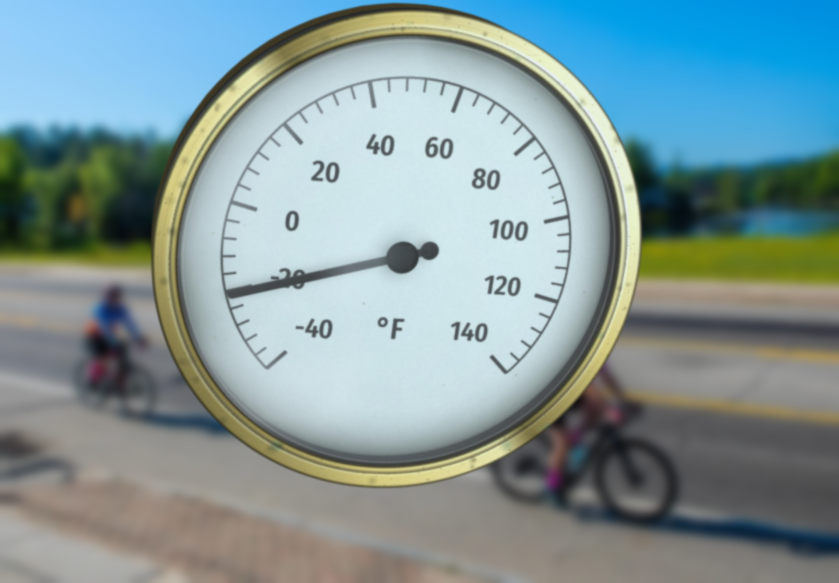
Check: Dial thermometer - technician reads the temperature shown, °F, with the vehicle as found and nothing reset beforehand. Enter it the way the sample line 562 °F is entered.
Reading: -20 °F
